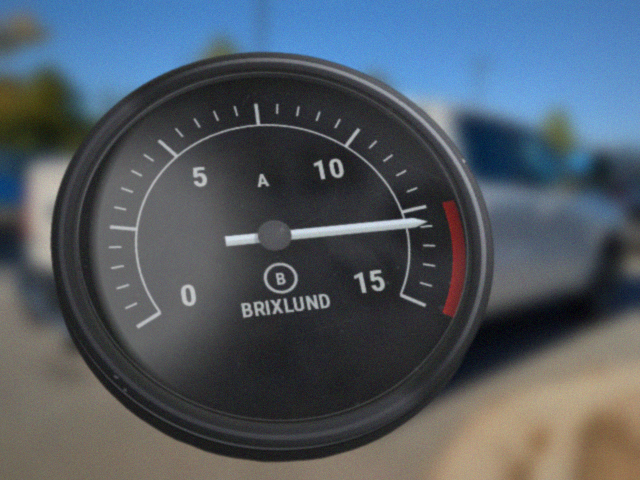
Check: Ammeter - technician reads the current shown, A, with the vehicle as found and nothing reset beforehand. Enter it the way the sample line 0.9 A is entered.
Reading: 13 A
